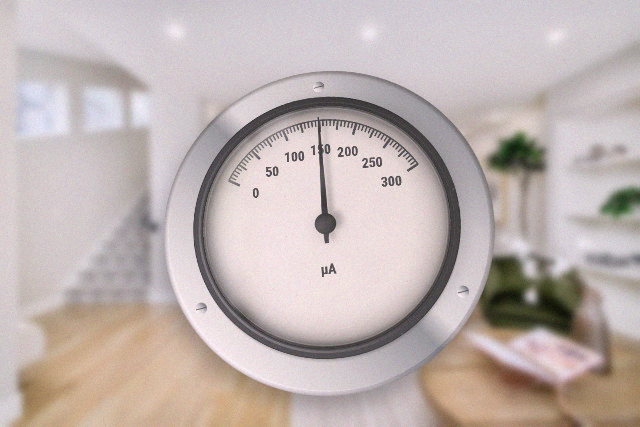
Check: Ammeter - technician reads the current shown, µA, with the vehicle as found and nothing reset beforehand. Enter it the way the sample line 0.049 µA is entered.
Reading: 150 µA
